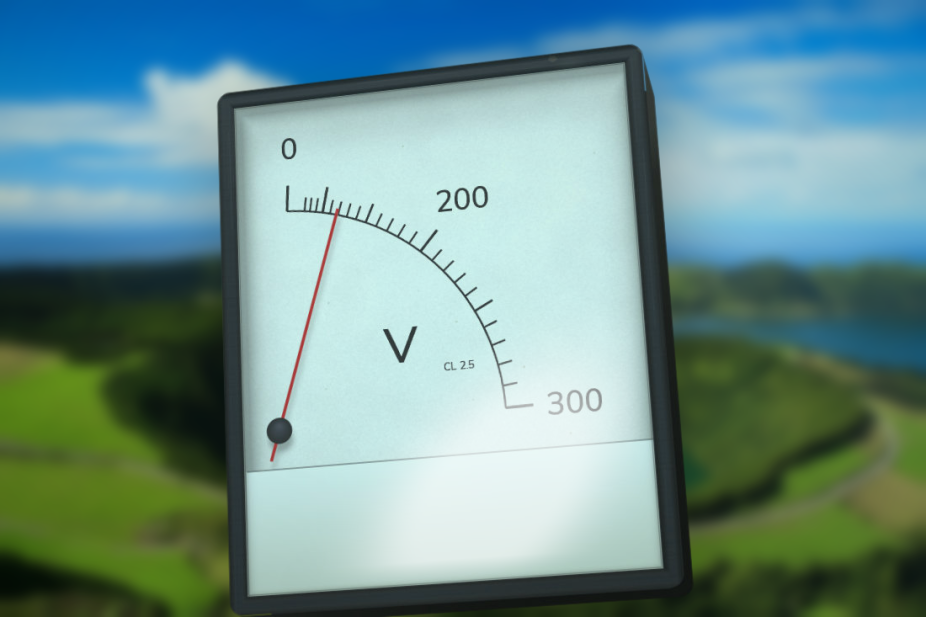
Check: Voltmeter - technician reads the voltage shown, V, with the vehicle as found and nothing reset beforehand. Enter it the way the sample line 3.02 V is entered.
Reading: 120 V
